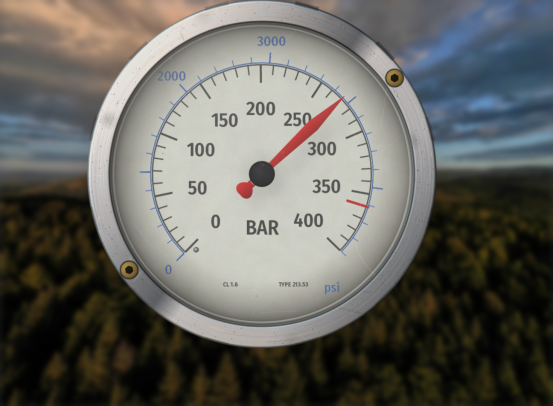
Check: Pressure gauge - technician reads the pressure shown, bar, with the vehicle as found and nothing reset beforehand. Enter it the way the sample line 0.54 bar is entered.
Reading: 270 bar
